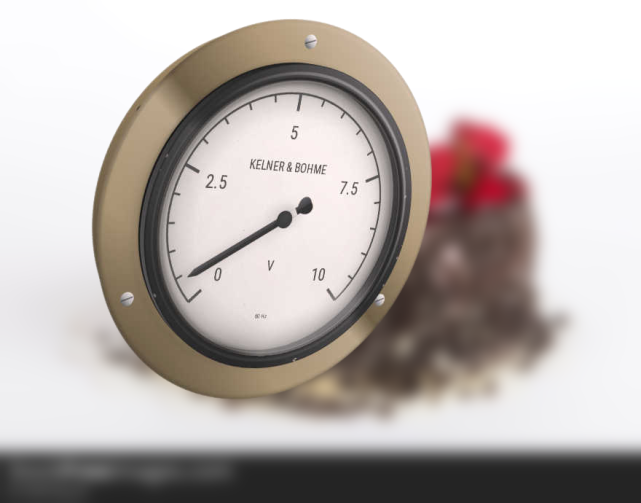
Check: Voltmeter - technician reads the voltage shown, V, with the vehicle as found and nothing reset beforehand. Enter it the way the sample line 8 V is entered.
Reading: 0.5 V
